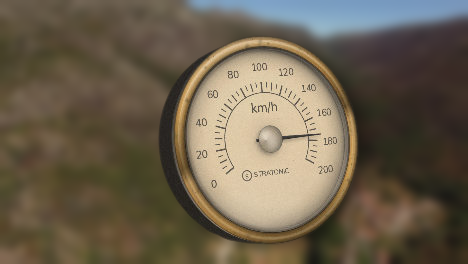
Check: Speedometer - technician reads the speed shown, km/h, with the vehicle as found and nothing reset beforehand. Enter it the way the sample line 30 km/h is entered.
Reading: 175 km/h
